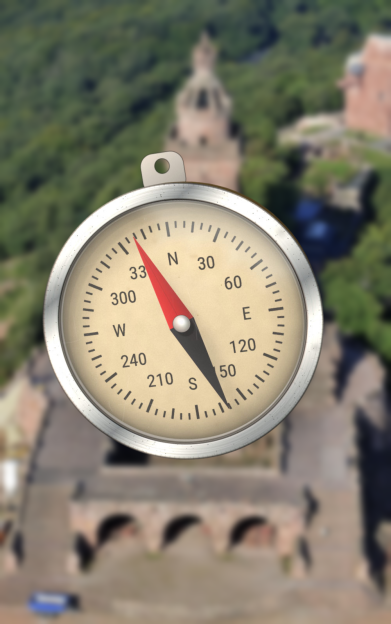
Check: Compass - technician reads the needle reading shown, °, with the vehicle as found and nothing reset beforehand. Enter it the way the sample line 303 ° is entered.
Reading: 340 °
